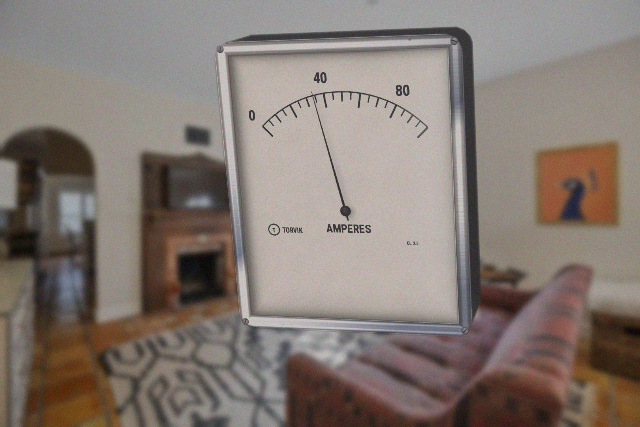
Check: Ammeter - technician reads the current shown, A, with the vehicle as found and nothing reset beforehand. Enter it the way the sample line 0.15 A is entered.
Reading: 35 A
